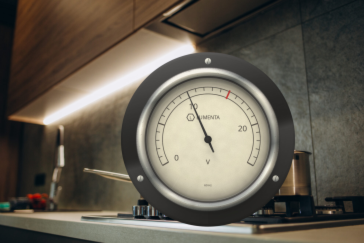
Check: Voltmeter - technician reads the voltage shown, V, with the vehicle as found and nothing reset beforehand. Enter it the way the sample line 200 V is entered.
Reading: 10 V
